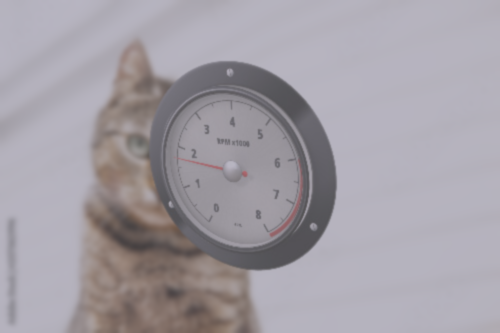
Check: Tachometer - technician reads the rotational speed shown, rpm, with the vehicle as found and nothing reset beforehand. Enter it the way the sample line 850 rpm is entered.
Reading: 1750 rpm
